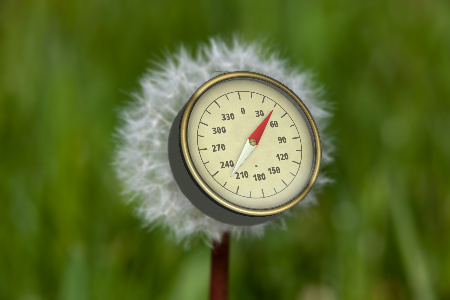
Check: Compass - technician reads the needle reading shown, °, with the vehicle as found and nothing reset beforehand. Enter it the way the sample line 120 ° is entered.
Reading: 45 °
